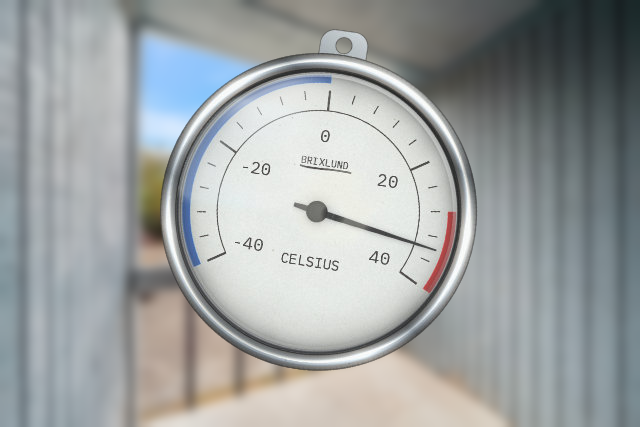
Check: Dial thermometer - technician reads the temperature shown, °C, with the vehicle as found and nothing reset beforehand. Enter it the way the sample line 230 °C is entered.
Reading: 34 °C
